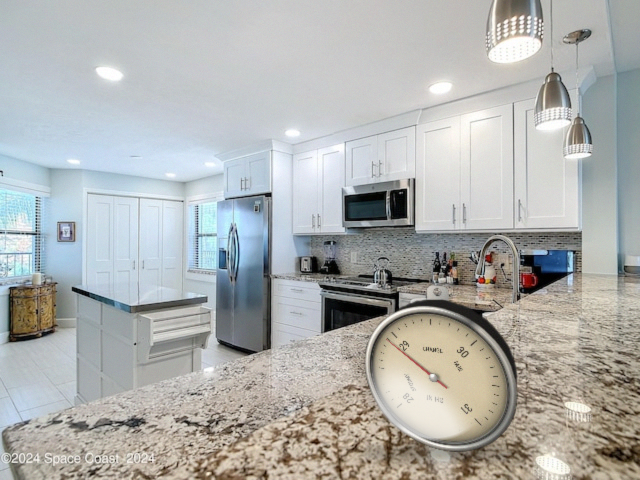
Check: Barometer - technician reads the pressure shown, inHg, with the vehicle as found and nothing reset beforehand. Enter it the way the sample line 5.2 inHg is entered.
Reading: 28.9 inHg
